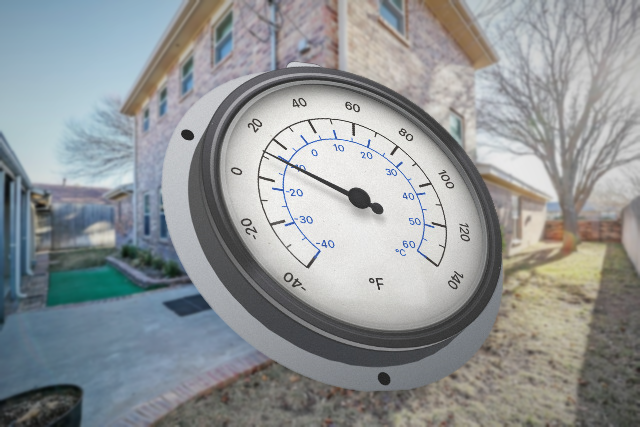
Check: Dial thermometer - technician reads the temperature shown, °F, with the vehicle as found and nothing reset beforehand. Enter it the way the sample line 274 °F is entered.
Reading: 10 °F
